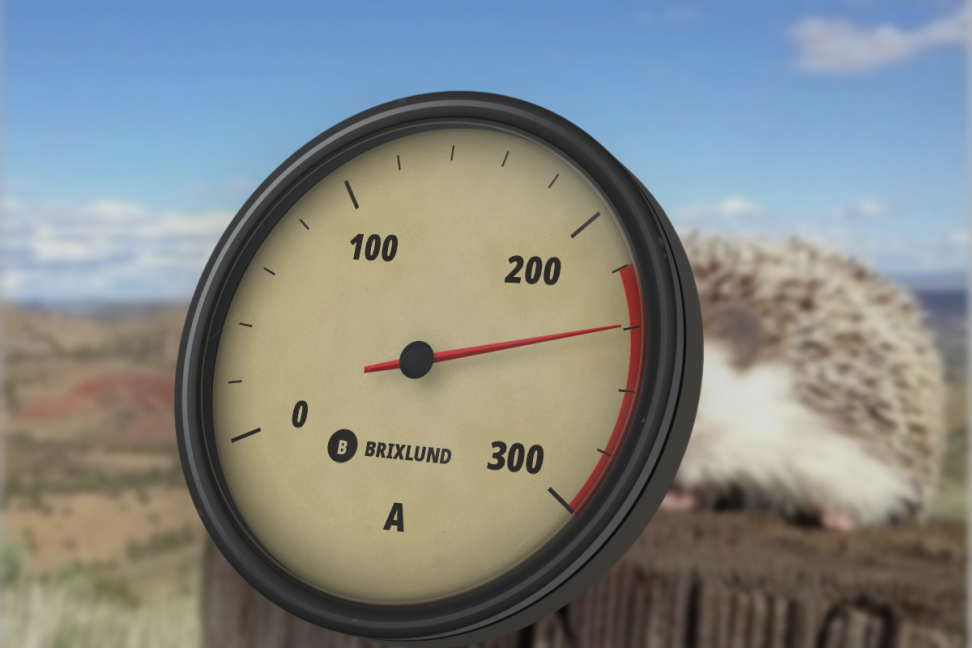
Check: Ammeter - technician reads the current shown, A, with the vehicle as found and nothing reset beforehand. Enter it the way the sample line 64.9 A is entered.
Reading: 240 A
